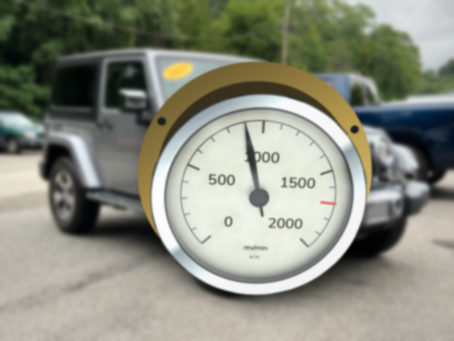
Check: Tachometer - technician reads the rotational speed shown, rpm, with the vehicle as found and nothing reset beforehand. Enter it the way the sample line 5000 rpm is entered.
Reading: 900 rpm
